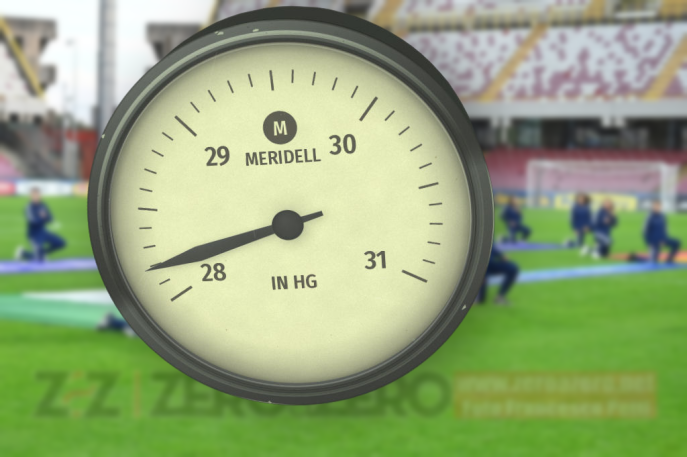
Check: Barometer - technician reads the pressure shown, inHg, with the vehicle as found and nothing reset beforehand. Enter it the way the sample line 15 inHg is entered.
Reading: 28.2 inHg
